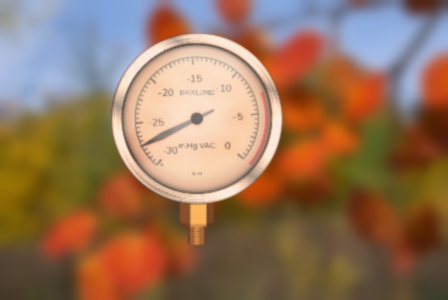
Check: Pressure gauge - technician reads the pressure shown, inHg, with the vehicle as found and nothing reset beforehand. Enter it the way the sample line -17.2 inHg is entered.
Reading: -27.5 inHg
